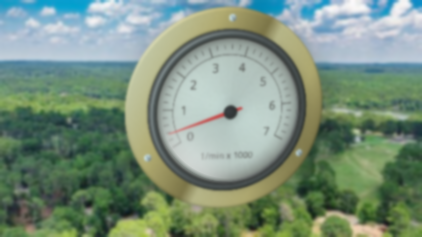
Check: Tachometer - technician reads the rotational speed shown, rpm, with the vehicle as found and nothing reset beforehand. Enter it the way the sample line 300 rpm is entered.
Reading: 400 rpm
